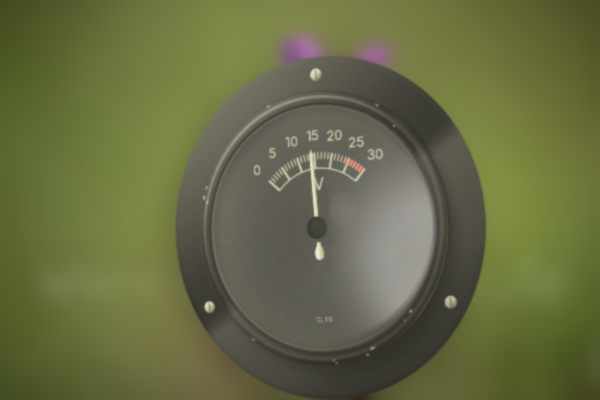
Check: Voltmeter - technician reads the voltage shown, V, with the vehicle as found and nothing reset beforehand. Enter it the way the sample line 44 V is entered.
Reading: 15 V
